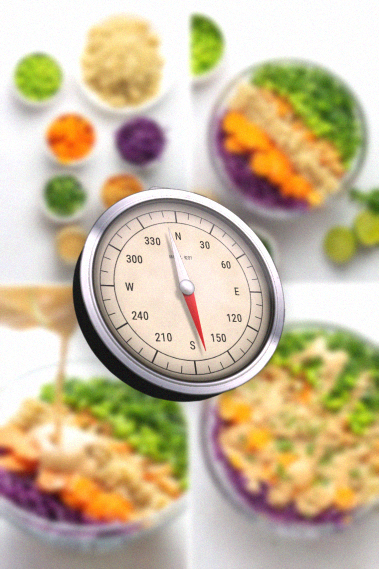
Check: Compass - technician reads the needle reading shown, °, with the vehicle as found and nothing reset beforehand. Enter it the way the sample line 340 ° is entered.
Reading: 170 °
